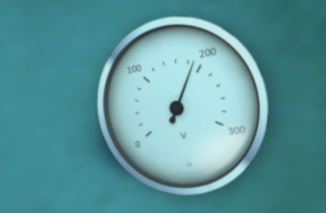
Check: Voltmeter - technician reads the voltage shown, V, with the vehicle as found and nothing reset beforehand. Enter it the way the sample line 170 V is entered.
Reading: 190 V
